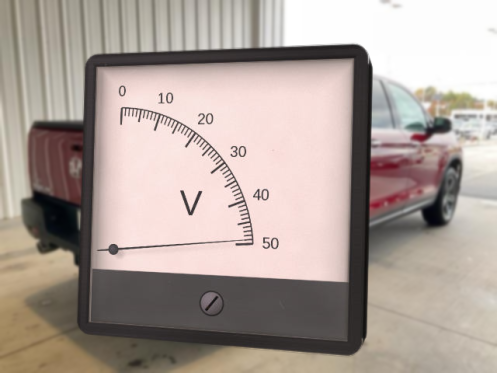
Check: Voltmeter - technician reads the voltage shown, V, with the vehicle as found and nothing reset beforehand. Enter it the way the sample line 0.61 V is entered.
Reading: 49 V
